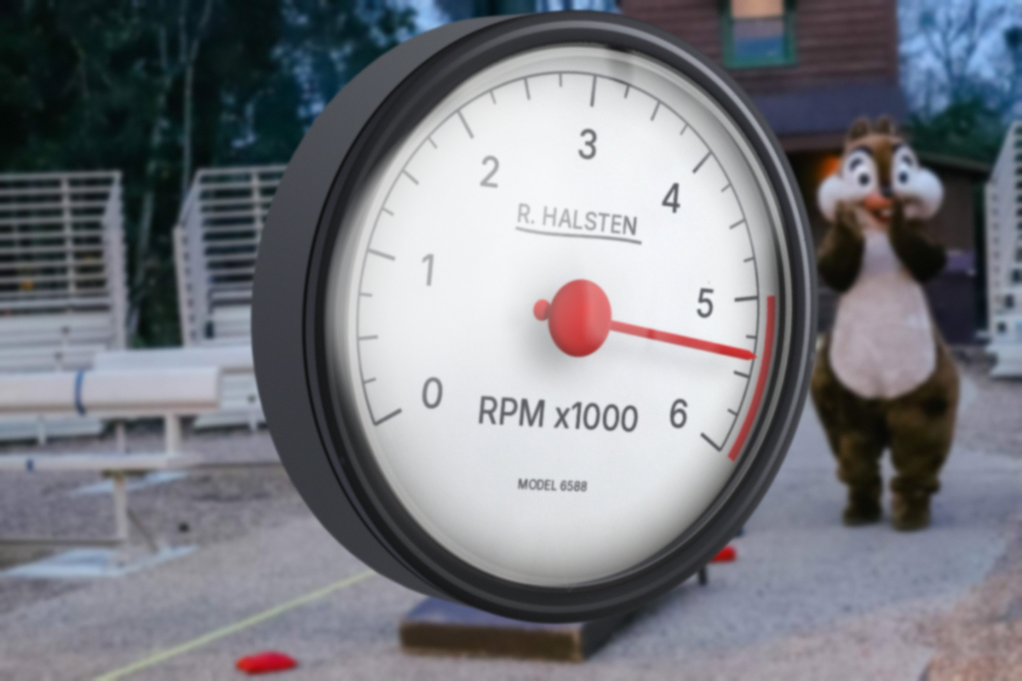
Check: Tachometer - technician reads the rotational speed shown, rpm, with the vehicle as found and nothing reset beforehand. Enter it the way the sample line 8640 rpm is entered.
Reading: 5375 rpm
